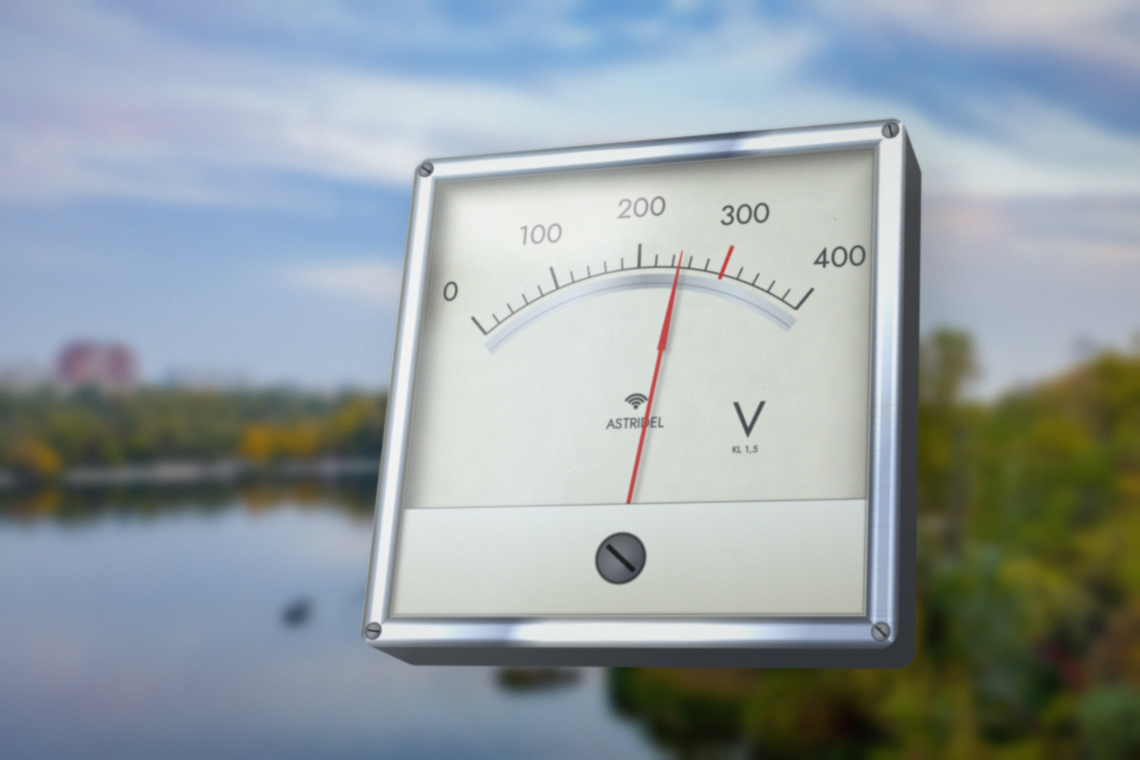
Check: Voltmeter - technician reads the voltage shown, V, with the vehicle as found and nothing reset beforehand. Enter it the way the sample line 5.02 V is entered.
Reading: 250 V
